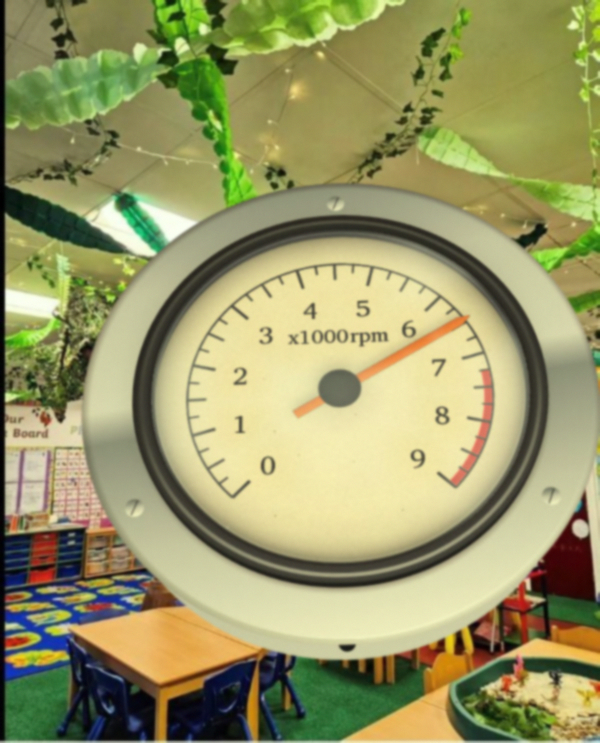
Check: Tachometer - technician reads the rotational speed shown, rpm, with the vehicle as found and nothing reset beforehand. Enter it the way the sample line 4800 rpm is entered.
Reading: 6500 rpm
